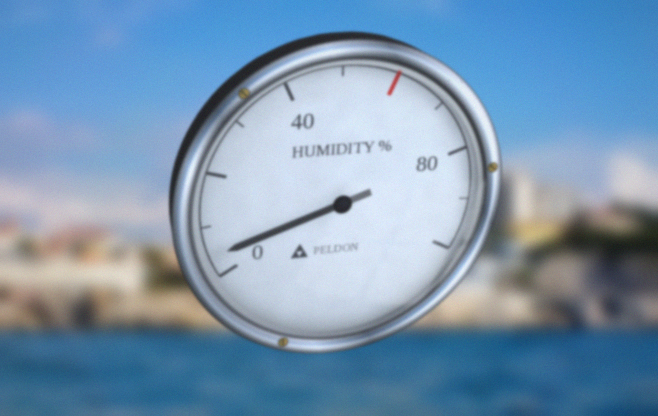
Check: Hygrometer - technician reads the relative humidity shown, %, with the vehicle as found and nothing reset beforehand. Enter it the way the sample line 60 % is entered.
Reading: 5 %
